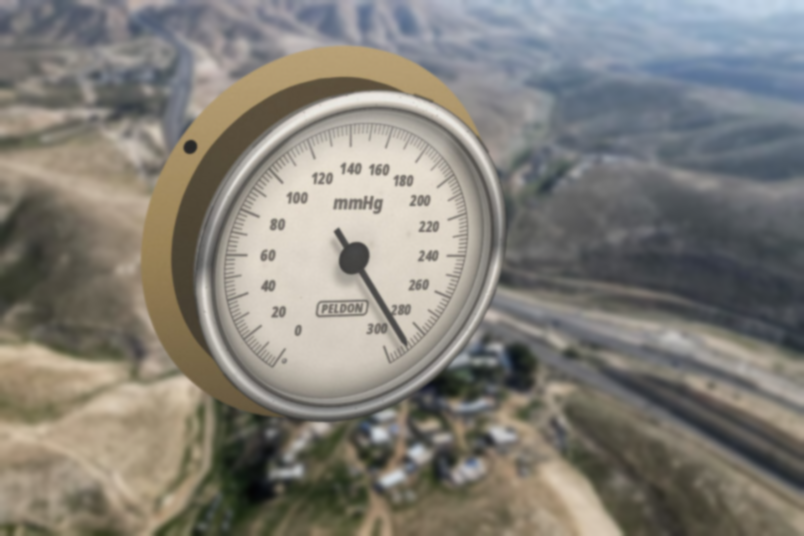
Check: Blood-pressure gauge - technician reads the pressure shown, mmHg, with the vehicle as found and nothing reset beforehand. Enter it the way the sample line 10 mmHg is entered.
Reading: 290 mmHg
